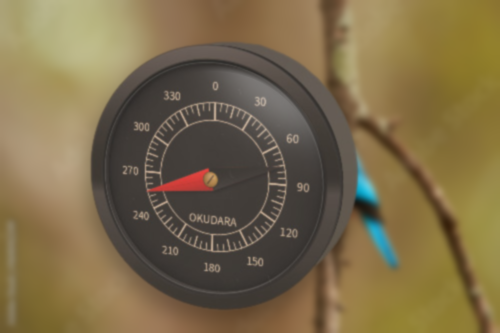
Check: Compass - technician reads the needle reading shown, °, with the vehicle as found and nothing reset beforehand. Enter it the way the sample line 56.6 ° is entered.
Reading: 255 °
